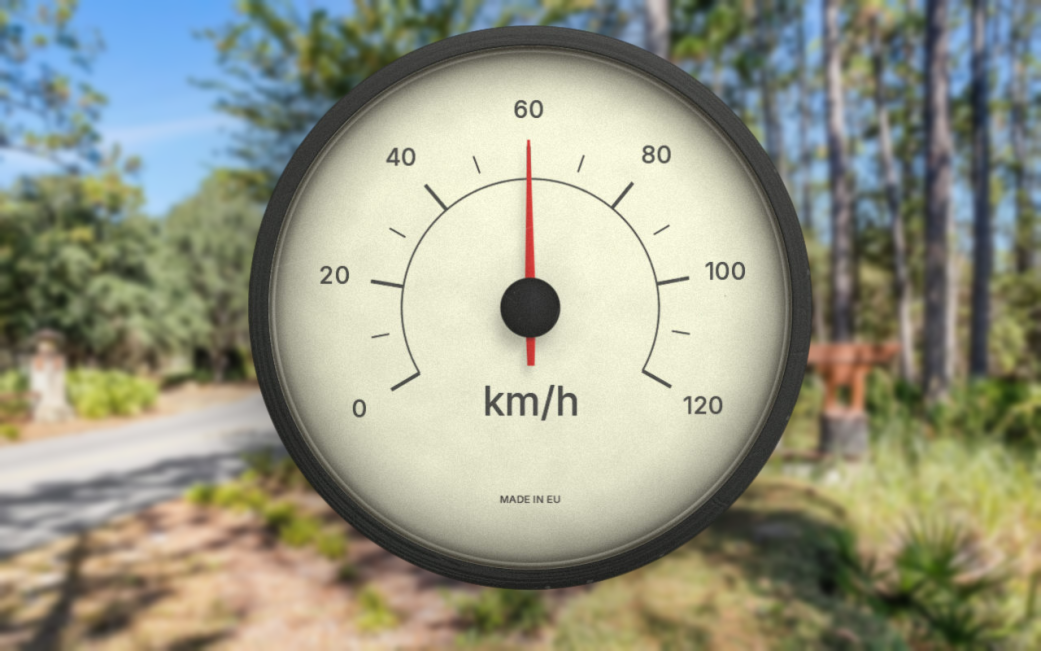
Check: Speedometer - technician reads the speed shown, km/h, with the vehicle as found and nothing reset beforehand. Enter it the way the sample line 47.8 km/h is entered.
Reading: 60 km/h
